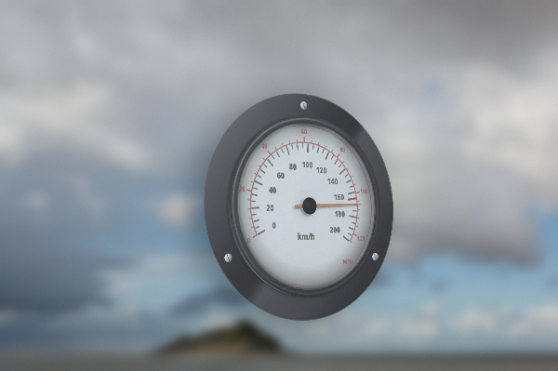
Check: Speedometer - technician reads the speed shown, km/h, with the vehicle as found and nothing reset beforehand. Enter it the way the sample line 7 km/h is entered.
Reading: 170 km/h
